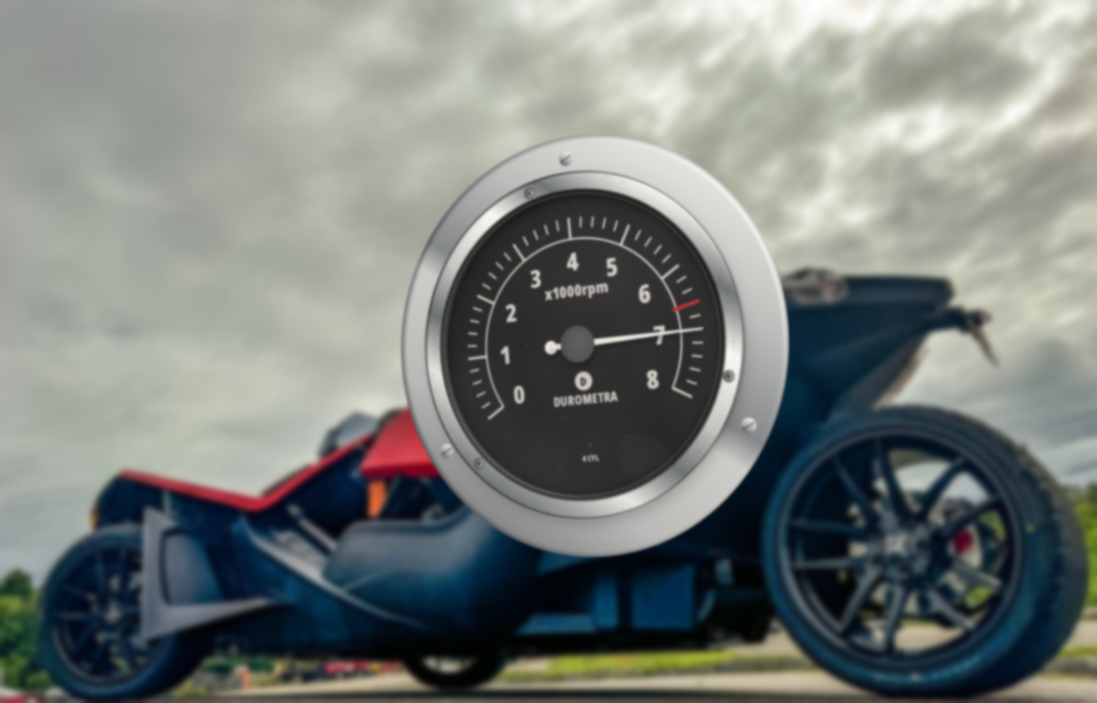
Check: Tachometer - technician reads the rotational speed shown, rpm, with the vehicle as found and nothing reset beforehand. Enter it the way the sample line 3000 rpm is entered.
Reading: 7000 rpm
